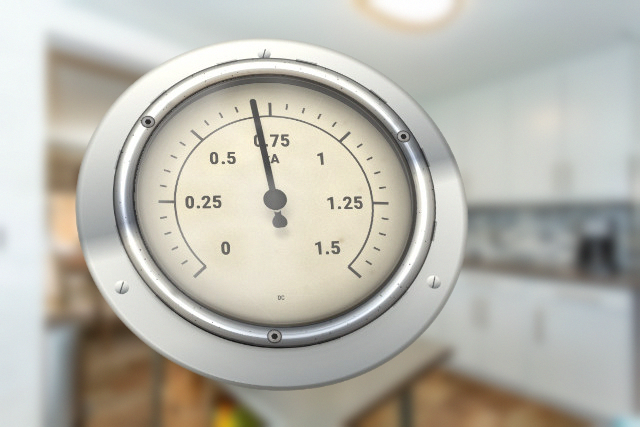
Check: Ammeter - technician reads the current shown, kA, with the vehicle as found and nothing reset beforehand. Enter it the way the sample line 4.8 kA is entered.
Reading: 0.7 kA
